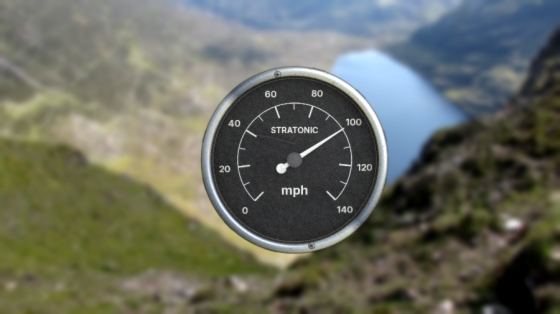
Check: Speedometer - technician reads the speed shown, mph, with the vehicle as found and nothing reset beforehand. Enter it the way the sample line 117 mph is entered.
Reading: 100 mph
